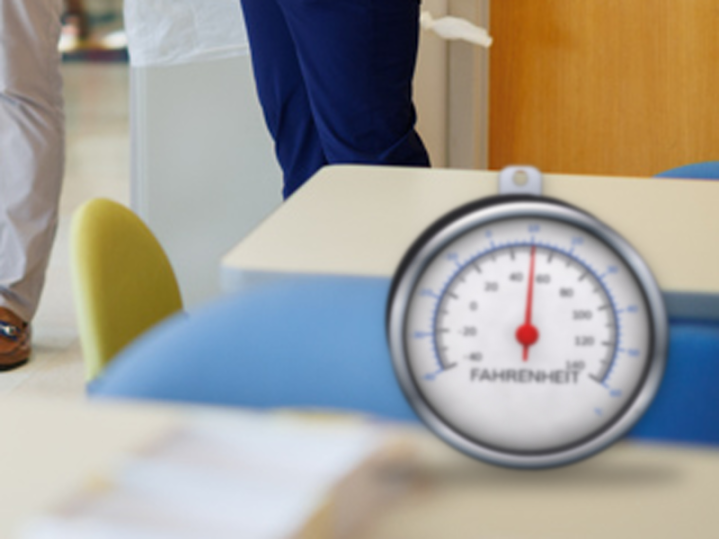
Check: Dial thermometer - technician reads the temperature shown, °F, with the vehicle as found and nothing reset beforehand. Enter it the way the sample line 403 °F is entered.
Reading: 50 °F
